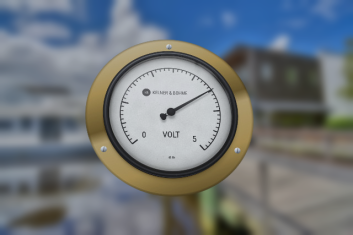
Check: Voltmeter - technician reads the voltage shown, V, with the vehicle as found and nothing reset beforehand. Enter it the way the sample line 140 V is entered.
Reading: 3.5 V
